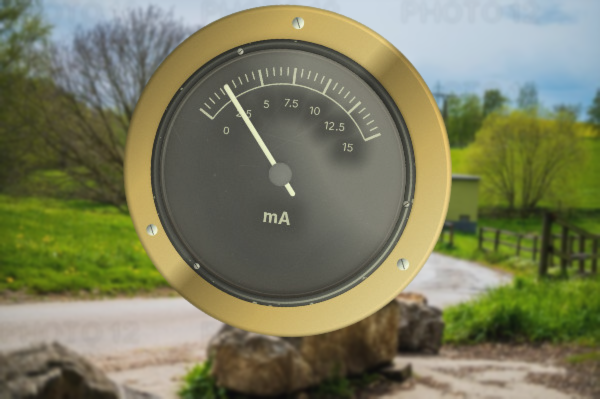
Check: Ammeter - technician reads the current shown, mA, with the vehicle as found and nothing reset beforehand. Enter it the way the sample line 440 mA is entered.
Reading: 2.5 mA
